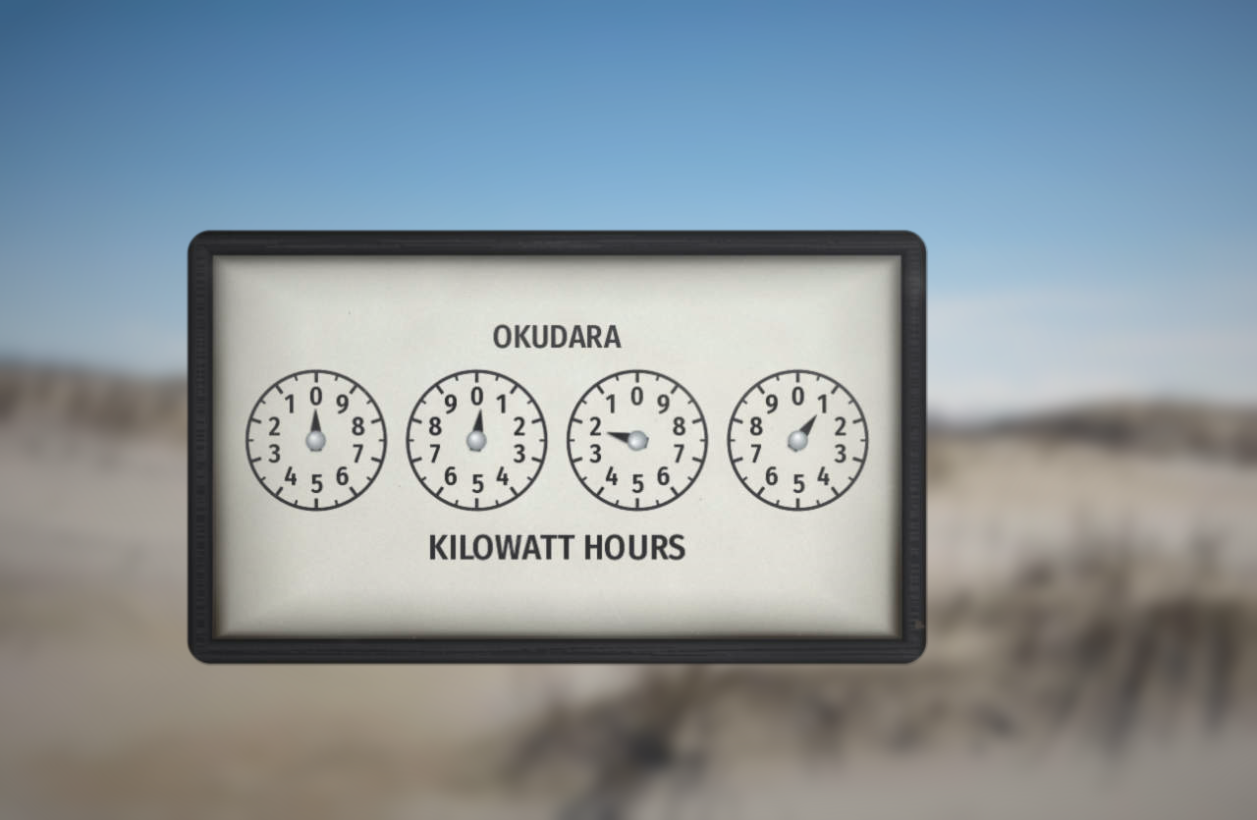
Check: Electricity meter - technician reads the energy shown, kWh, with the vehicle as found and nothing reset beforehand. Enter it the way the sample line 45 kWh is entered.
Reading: 21 kWh
